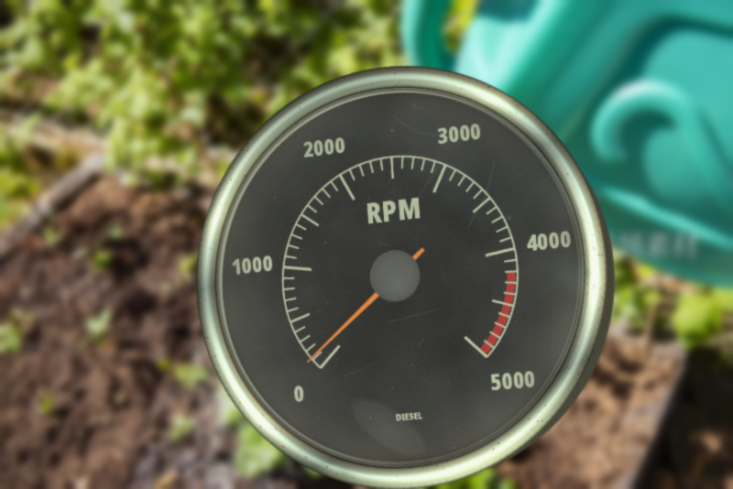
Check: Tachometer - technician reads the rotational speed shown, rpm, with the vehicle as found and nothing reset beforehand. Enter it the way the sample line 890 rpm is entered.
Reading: 100 rpm
